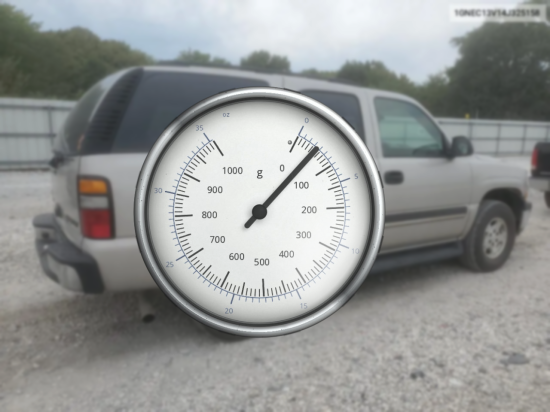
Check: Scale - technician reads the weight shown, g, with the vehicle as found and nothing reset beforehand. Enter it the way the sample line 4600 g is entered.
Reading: 50 g
